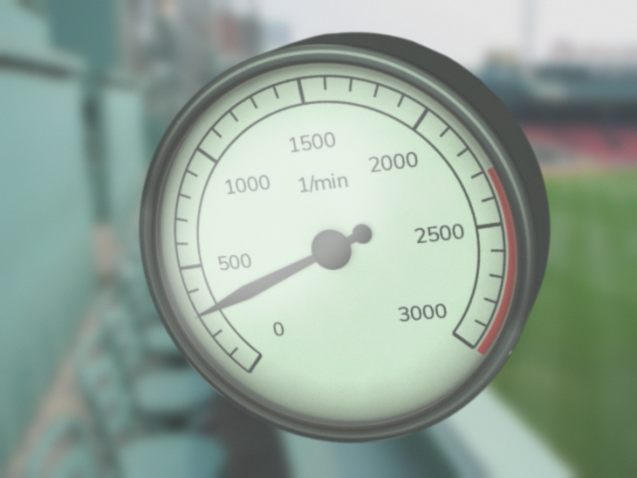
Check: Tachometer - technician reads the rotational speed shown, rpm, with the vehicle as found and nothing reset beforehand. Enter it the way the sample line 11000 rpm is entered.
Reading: 300 rpm
